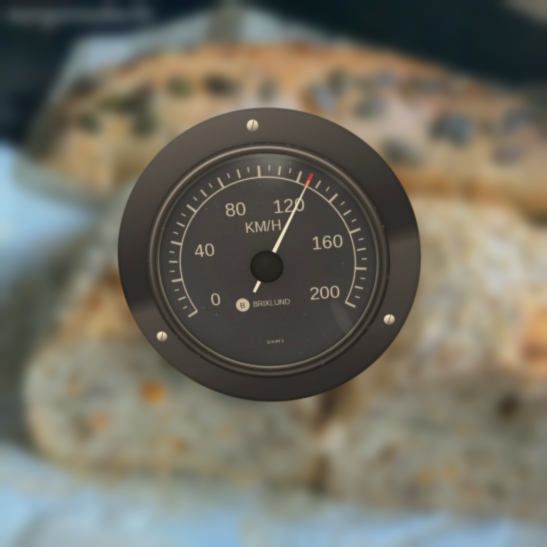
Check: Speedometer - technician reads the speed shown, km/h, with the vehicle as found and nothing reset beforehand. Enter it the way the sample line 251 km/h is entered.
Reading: 125 km/h
